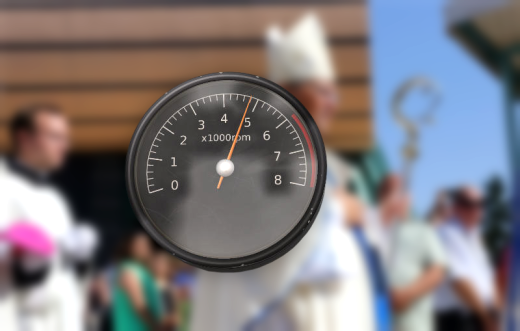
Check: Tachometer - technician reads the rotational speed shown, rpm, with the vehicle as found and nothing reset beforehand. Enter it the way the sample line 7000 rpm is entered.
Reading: 4800 rpm
